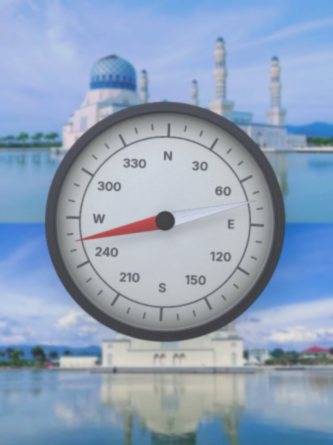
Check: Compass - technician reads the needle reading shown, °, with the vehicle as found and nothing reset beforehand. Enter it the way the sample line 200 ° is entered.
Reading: 255 °
